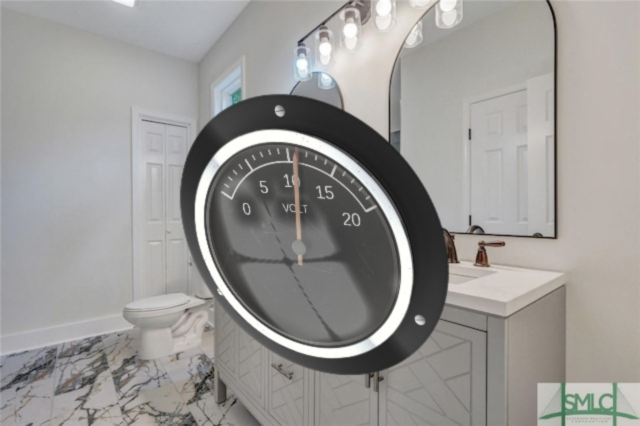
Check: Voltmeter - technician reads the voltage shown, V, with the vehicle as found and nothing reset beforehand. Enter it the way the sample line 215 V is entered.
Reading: 11 V
